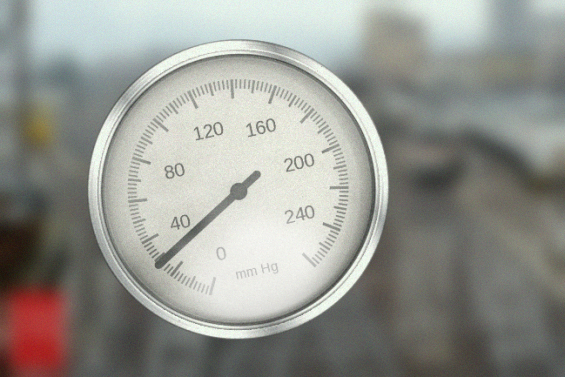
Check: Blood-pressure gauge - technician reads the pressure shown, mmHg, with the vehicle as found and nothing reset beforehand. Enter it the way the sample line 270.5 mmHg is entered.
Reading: 28 mmHg
